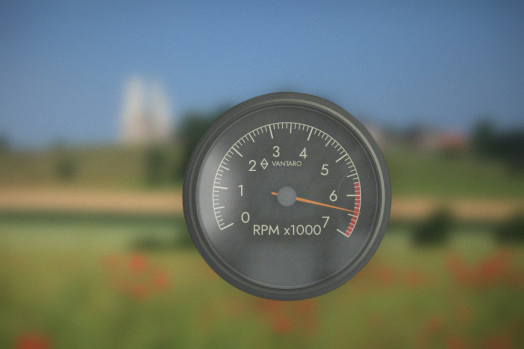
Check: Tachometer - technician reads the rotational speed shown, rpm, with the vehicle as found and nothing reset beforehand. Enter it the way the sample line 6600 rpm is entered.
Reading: 6400 rpm
